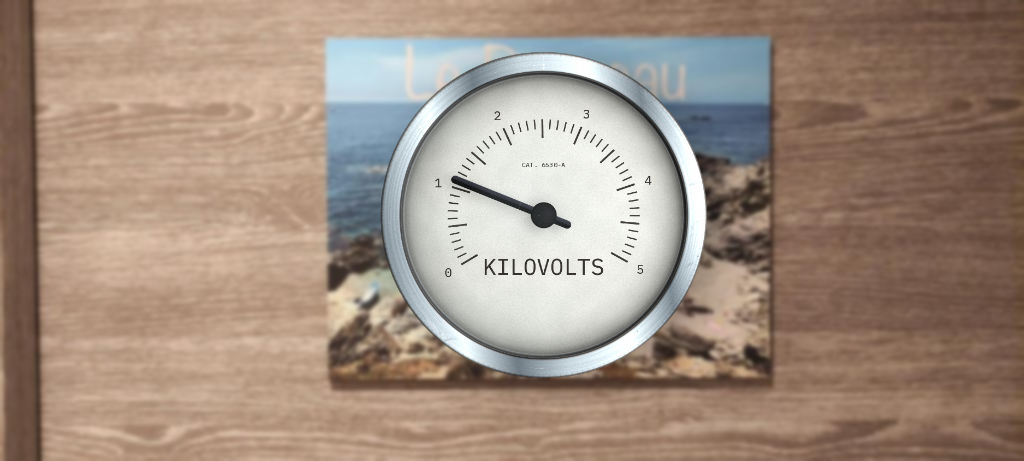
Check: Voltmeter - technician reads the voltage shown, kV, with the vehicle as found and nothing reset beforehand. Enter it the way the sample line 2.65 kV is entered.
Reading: 1.1 kV
